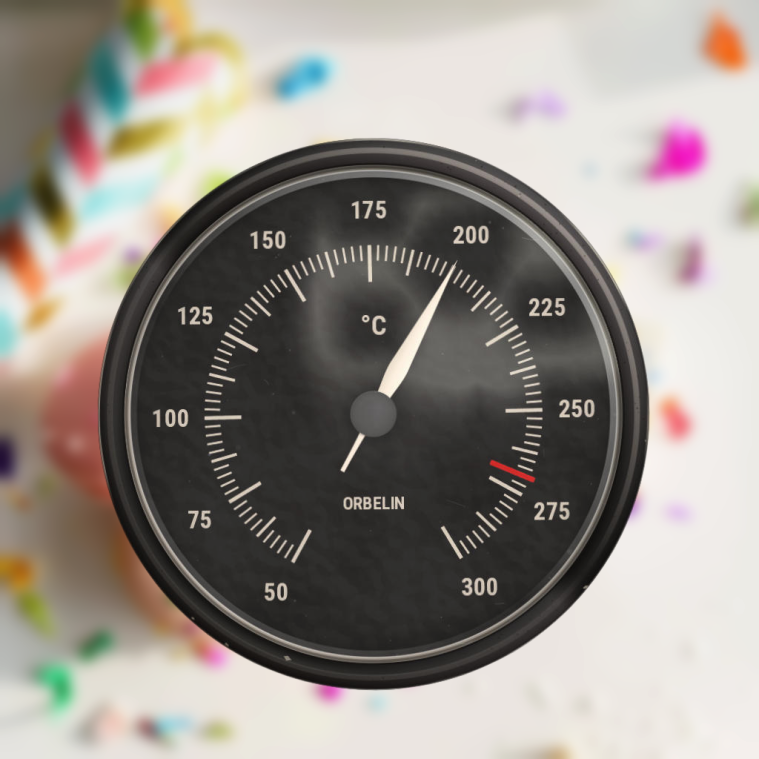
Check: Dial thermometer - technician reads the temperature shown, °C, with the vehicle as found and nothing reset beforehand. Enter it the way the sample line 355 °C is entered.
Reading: 200 °C
